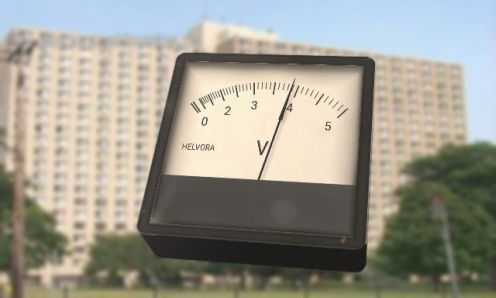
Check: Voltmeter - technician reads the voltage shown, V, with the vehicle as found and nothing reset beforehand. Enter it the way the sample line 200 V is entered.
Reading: 3.9 V
